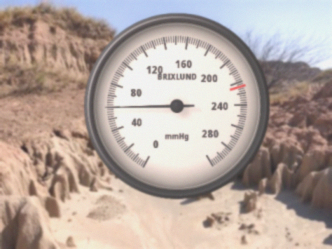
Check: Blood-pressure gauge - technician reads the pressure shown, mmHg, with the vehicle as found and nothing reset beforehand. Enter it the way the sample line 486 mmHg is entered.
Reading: 60 mmHg
